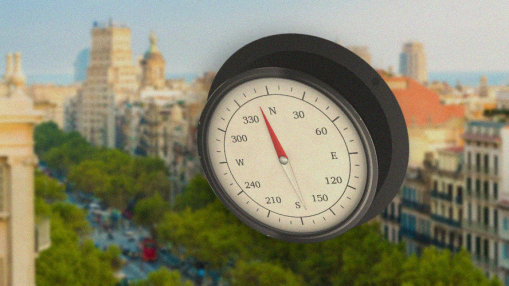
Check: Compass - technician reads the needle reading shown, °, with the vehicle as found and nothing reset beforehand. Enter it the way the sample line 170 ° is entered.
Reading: 350 °
